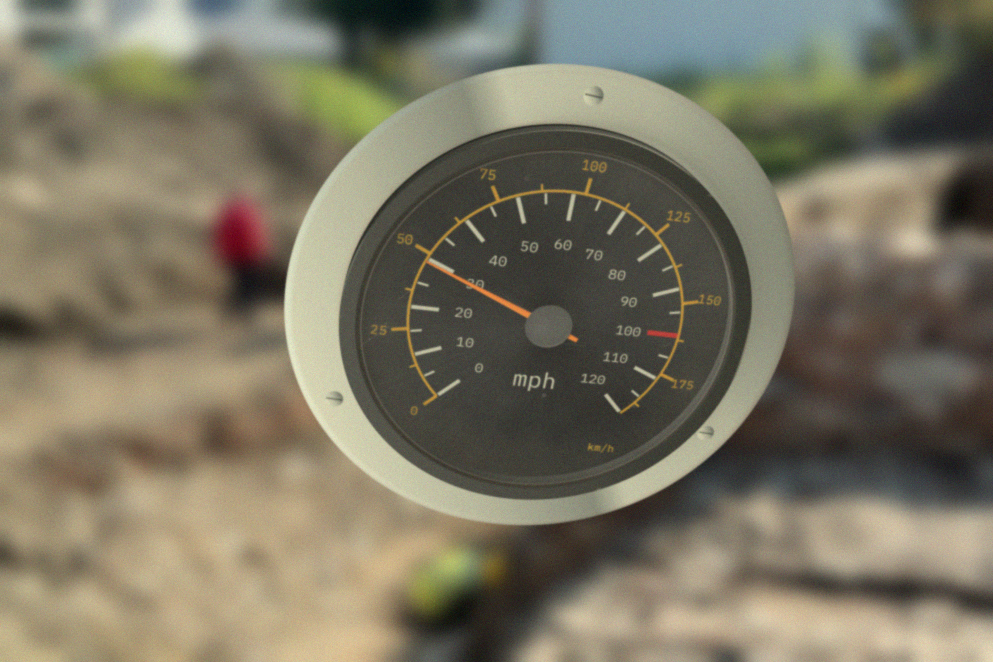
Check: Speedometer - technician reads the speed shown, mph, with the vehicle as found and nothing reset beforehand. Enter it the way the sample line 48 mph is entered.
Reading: 30 mph
